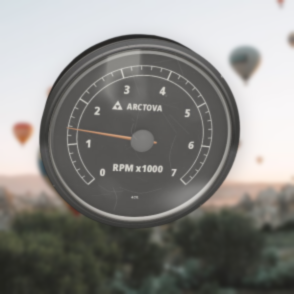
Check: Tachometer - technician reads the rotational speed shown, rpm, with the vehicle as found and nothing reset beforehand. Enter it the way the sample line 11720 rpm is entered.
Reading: 1400 rpm
